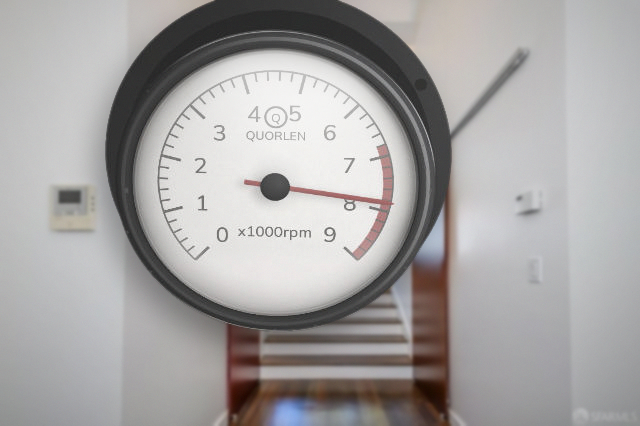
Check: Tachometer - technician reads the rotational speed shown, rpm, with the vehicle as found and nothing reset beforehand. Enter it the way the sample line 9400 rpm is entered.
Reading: 7800 rpm
